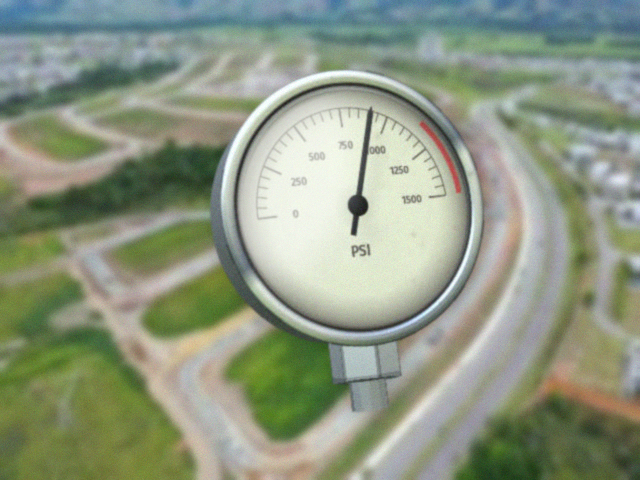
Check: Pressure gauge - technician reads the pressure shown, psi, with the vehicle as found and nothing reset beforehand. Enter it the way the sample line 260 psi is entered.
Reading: 900 psi
